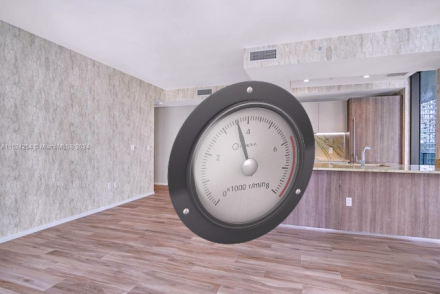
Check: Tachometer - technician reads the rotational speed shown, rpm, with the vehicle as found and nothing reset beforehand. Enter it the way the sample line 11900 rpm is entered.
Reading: 3500 rpm
